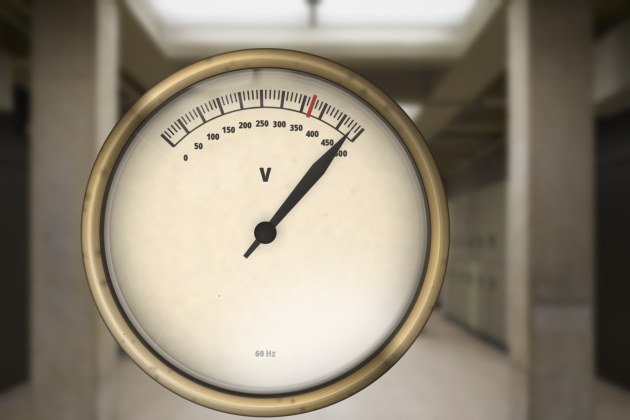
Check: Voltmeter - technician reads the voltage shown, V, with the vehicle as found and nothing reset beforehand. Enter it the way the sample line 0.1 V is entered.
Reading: 480 V
